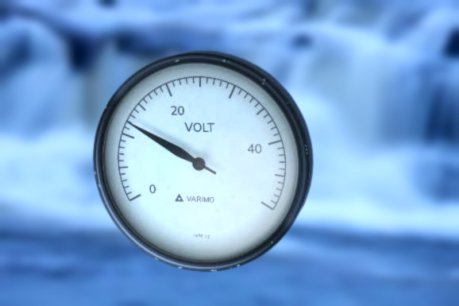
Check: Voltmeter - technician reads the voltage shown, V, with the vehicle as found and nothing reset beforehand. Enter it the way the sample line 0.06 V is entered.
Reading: 12 V
